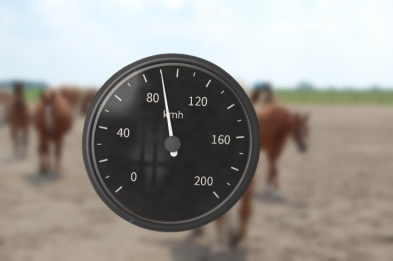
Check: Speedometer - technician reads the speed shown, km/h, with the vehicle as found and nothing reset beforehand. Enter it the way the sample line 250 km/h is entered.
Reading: 90 km/h
